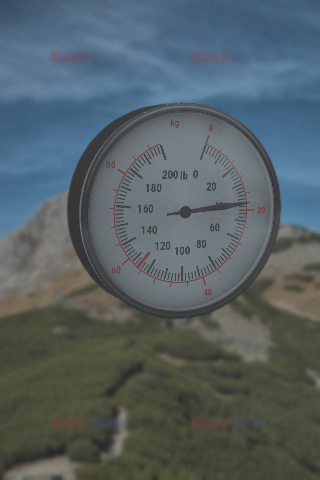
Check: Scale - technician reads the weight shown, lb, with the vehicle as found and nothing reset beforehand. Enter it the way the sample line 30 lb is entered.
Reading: 40 lb
